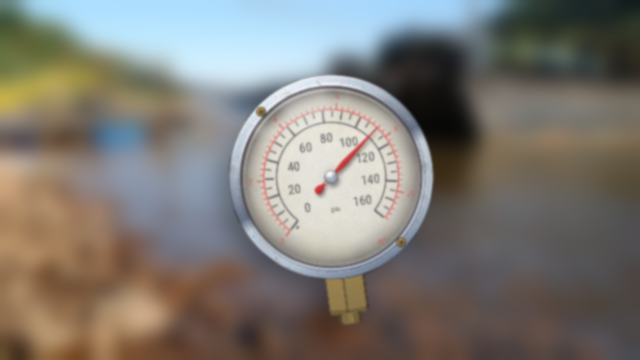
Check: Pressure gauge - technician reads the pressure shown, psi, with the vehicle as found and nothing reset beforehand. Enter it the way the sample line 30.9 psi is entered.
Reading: 110 psi
